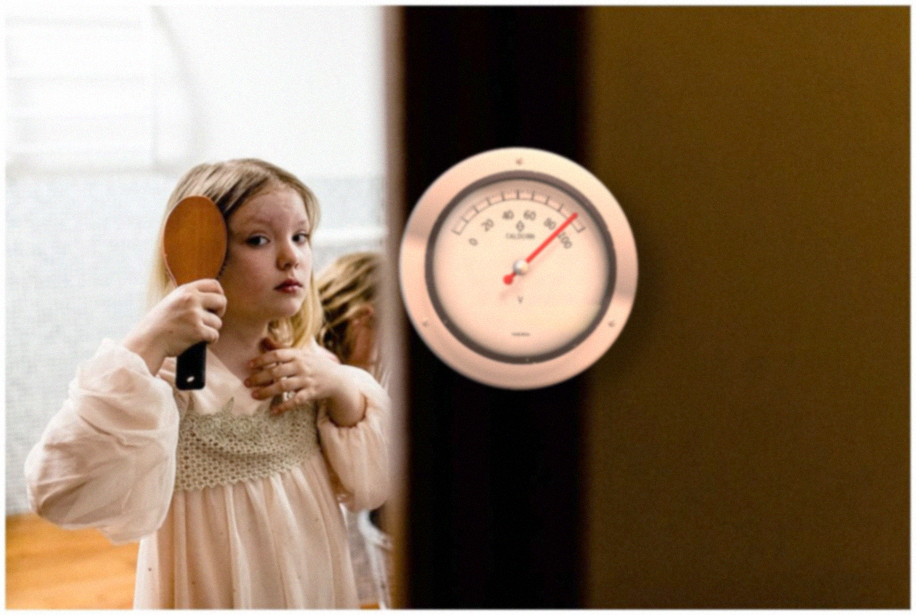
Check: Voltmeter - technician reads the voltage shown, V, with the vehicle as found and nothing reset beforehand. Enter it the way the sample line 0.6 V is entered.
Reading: 90 V
